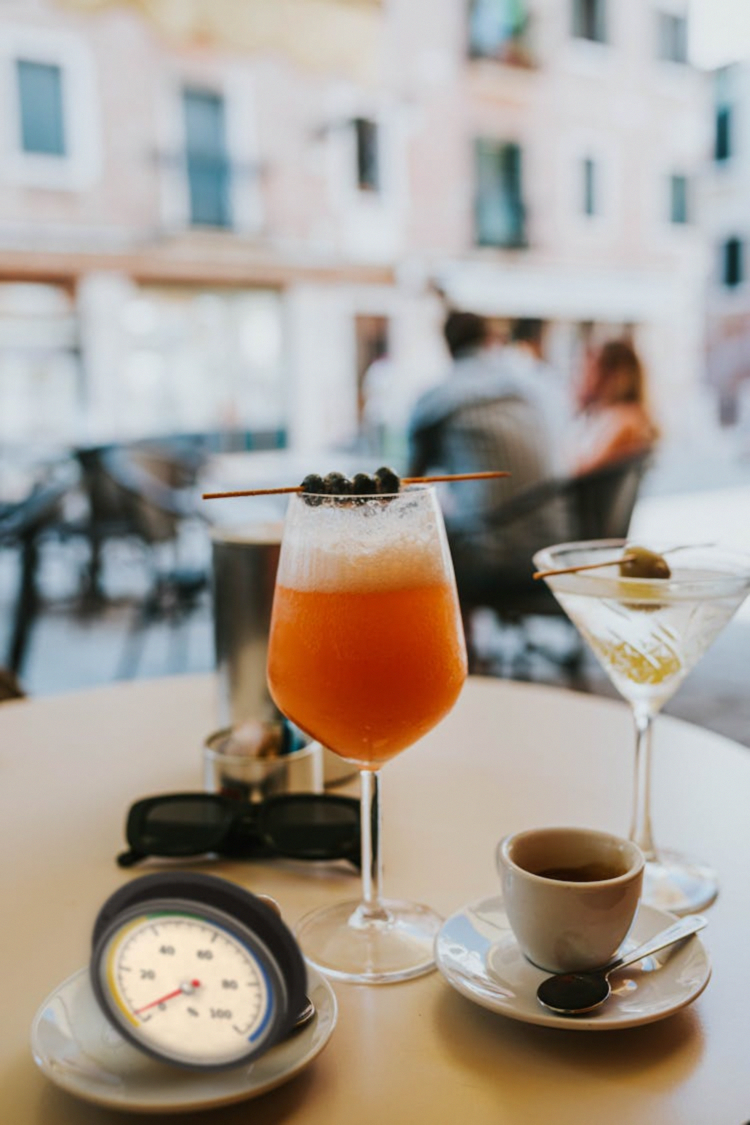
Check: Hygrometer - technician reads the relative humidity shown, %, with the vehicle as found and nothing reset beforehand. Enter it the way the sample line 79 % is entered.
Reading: 4 %
